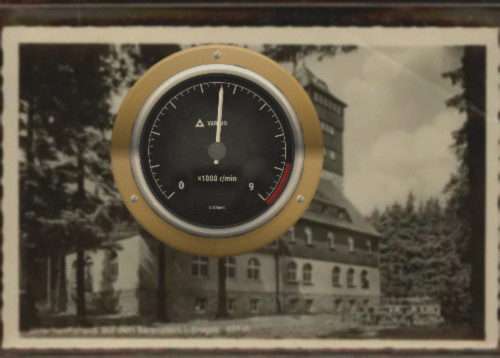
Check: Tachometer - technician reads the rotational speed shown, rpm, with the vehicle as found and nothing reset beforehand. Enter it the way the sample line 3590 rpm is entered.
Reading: 4600 rpm
